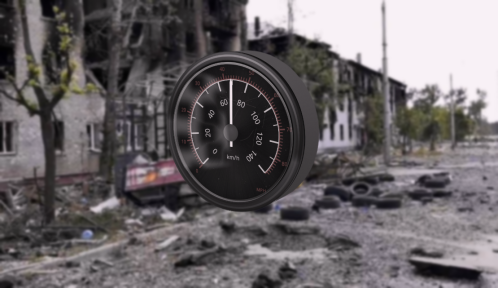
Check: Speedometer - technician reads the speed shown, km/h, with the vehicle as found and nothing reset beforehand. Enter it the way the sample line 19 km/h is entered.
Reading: 70 km/h
